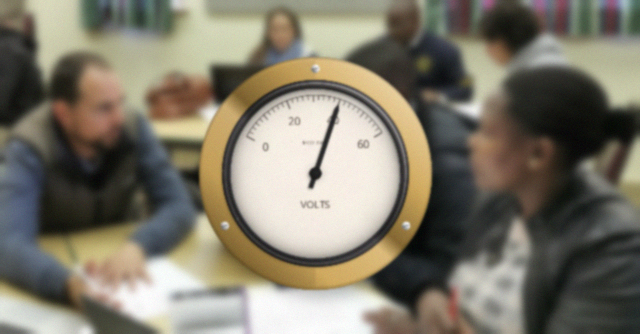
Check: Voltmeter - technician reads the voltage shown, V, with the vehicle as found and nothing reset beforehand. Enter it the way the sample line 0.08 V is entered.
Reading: 40 V
